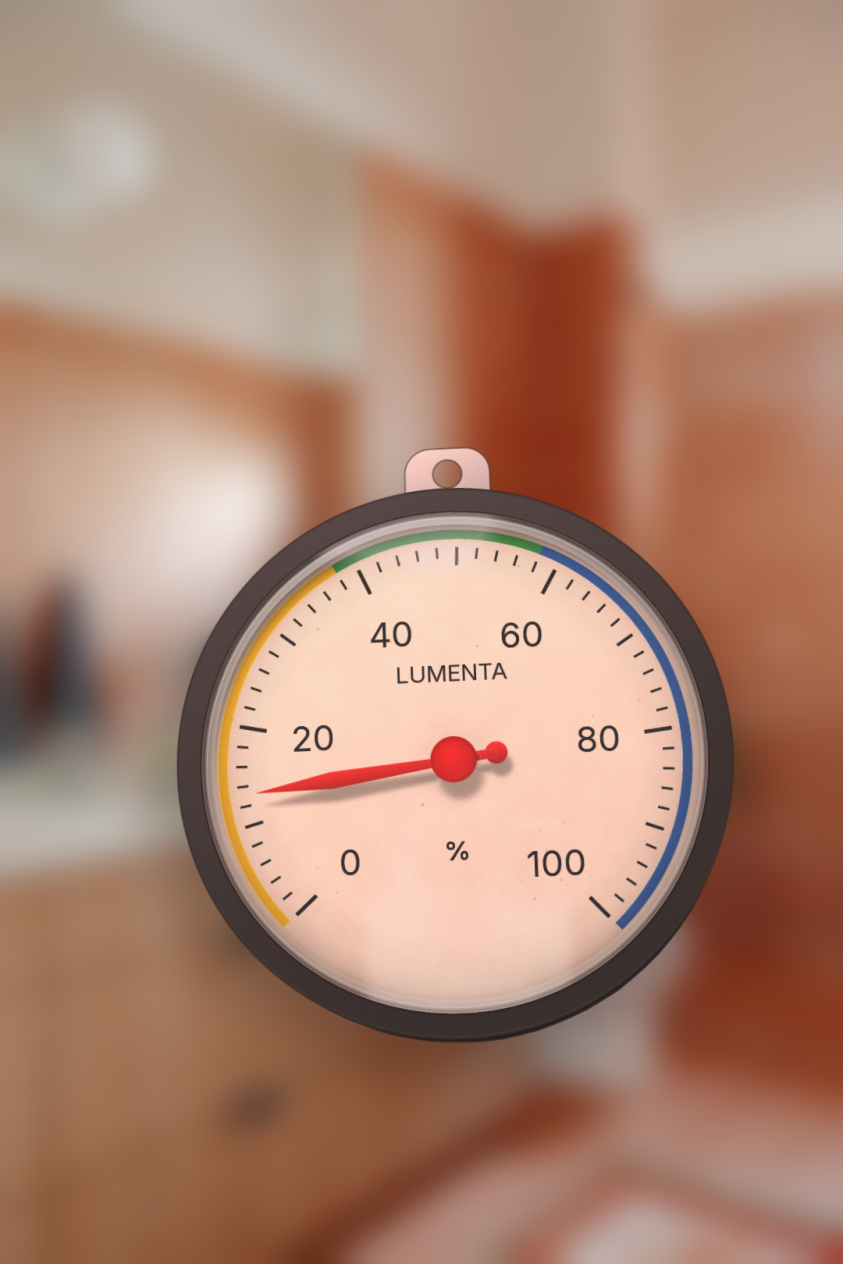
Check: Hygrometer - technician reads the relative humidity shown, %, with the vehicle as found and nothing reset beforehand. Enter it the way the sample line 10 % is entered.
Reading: 13 %
